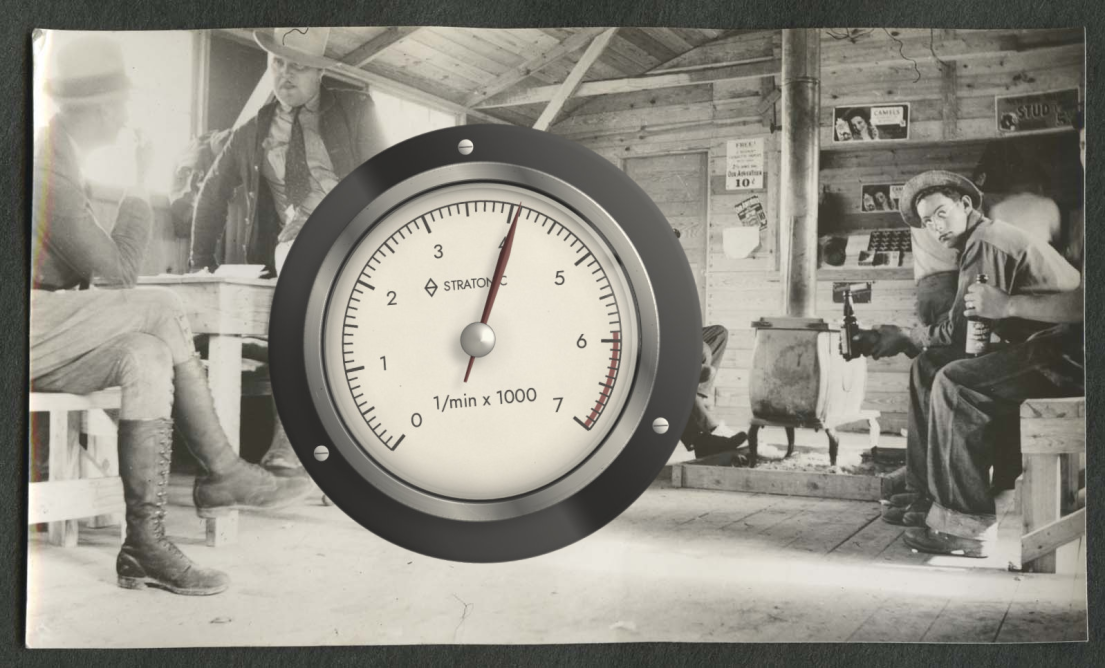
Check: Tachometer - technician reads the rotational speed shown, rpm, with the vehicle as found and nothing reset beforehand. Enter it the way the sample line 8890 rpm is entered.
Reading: 4100 rpm
